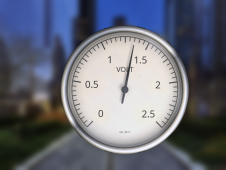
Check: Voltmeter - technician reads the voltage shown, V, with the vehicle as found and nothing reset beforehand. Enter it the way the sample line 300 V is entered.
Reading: 1.35 V
